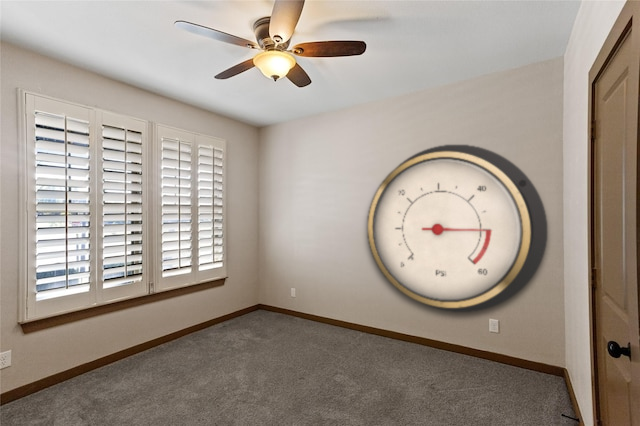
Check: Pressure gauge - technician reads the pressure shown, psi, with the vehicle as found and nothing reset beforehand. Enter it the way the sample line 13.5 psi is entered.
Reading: 50 psi
